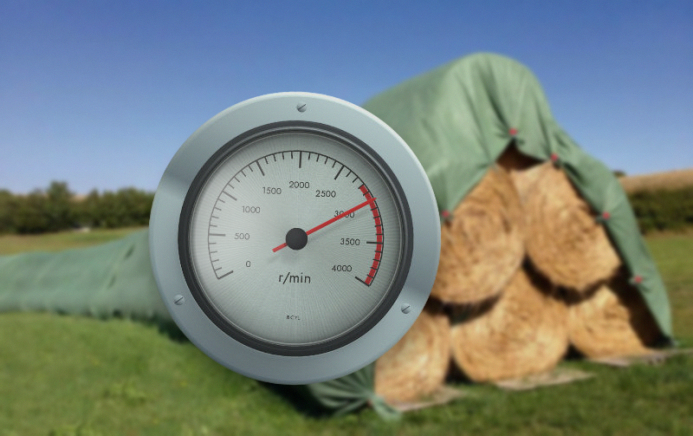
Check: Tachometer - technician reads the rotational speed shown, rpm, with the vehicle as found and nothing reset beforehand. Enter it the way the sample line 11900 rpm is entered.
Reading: 3000 rpm
